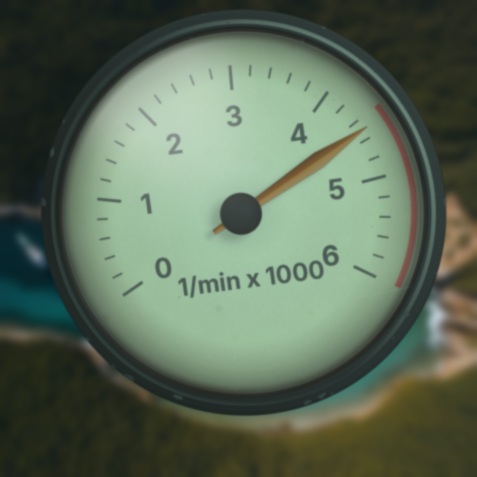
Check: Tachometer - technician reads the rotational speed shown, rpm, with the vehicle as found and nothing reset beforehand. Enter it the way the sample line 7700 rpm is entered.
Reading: 4500 rpm
